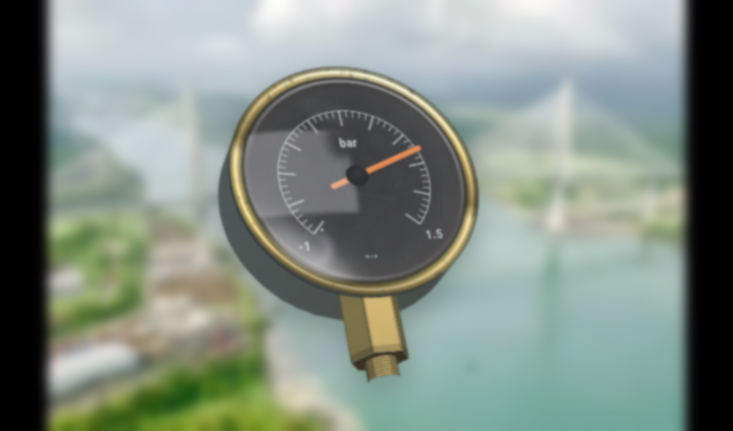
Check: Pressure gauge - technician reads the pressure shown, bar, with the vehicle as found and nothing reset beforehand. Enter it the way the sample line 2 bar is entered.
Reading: 0.9 bar
